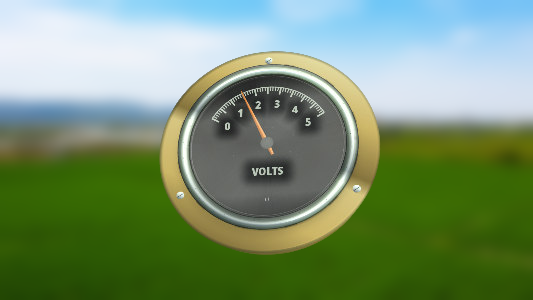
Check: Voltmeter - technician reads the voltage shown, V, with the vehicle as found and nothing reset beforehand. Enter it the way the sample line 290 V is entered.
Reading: 1.5 V
